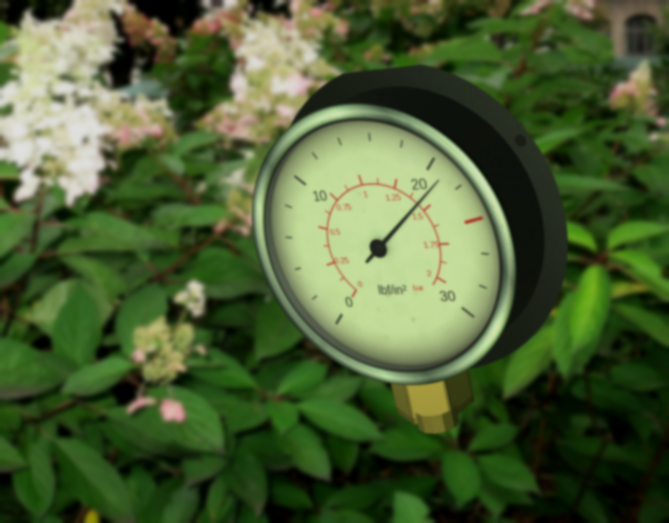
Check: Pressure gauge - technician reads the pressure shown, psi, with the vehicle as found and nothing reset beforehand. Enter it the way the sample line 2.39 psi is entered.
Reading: 21 psi
